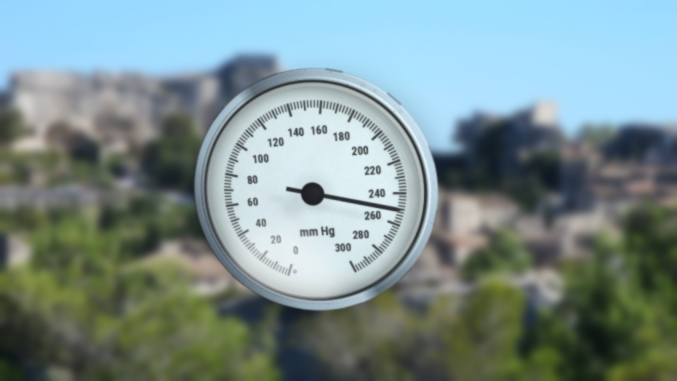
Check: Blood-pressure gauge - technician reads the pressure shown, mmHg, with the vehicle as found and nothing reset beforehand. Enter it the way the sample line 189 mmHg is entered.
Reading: 250 mmHg
